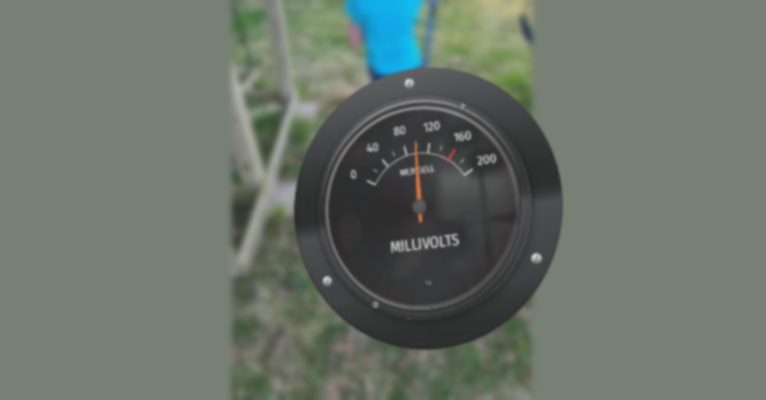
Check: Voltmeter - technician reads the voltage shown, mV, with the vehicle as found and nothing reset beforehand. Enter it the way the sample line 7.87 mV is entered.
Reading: 100 mV
